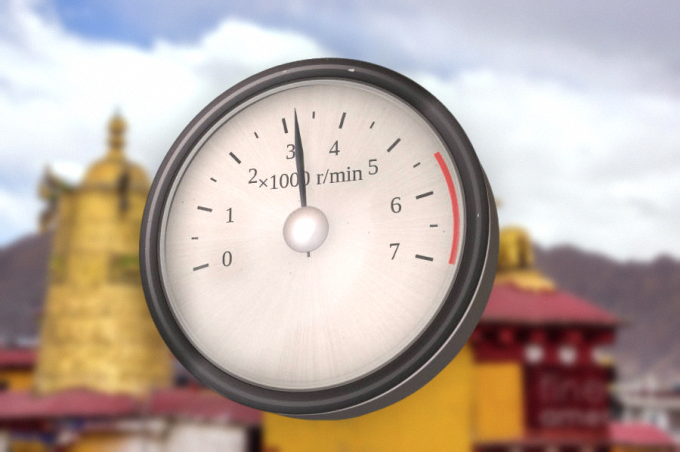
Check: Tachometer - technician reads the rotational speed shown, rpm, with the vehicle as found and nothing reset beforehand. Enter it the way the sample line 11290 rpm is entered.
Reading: 3250 rpm
